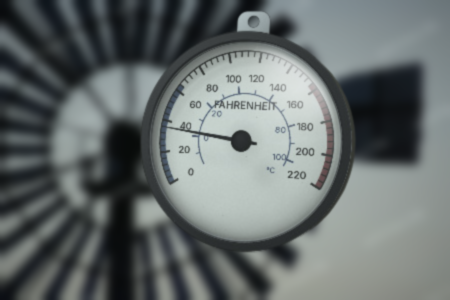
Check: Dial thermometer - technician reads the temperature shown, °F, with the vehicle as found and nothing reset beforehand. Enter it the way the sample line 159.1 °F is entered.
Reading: 36 °F
